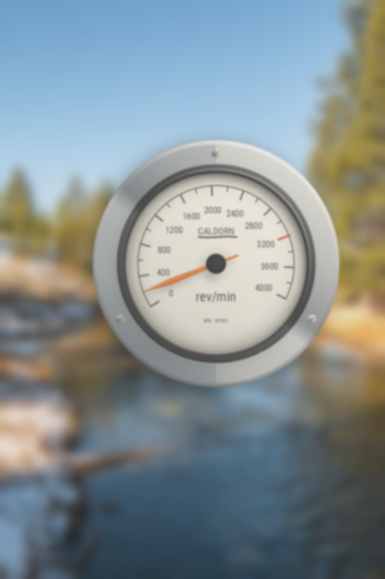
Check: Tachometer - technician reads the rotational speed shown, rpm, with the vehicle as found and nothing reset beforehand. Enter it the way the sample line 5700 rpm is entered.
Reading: 200 rpm
